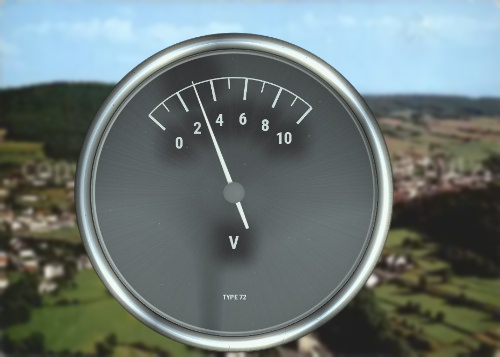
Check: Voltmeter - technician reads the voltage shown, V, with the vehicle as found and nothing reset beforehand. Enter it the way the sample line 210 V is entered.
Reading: 3 V
